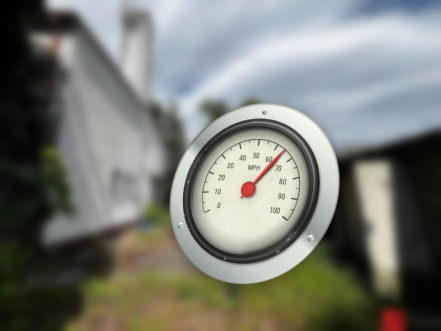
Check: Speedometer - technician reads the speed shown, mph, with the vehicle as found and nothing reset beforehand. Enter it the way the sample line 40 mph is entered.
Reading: 65 mph
